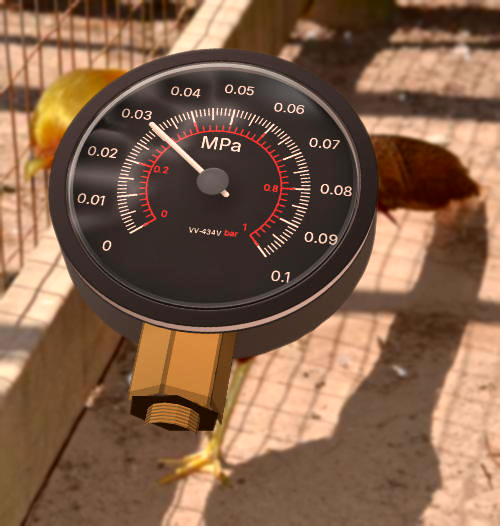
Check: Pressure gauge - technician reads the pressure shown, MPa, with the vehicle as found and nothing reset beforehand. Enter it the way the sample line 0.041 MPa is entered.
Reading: 0.03 MPa
